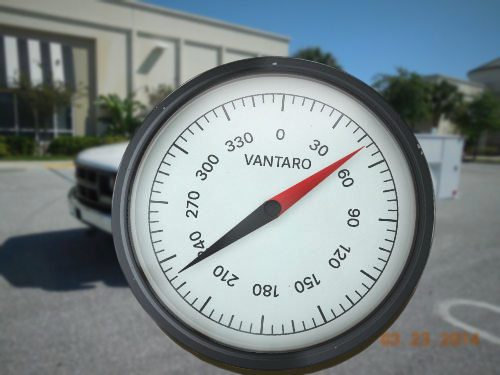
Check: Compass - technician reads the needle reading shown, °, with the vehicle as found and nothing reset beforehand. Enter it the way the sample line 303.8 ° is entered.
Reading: 50 °
